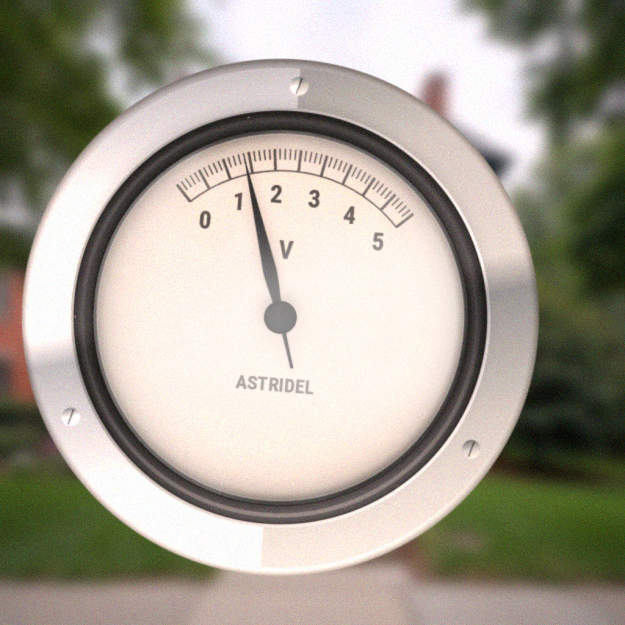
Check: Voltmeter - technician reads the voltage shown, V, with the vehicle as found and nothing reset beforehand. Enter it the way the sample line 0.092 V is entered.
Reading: 1.4 V
